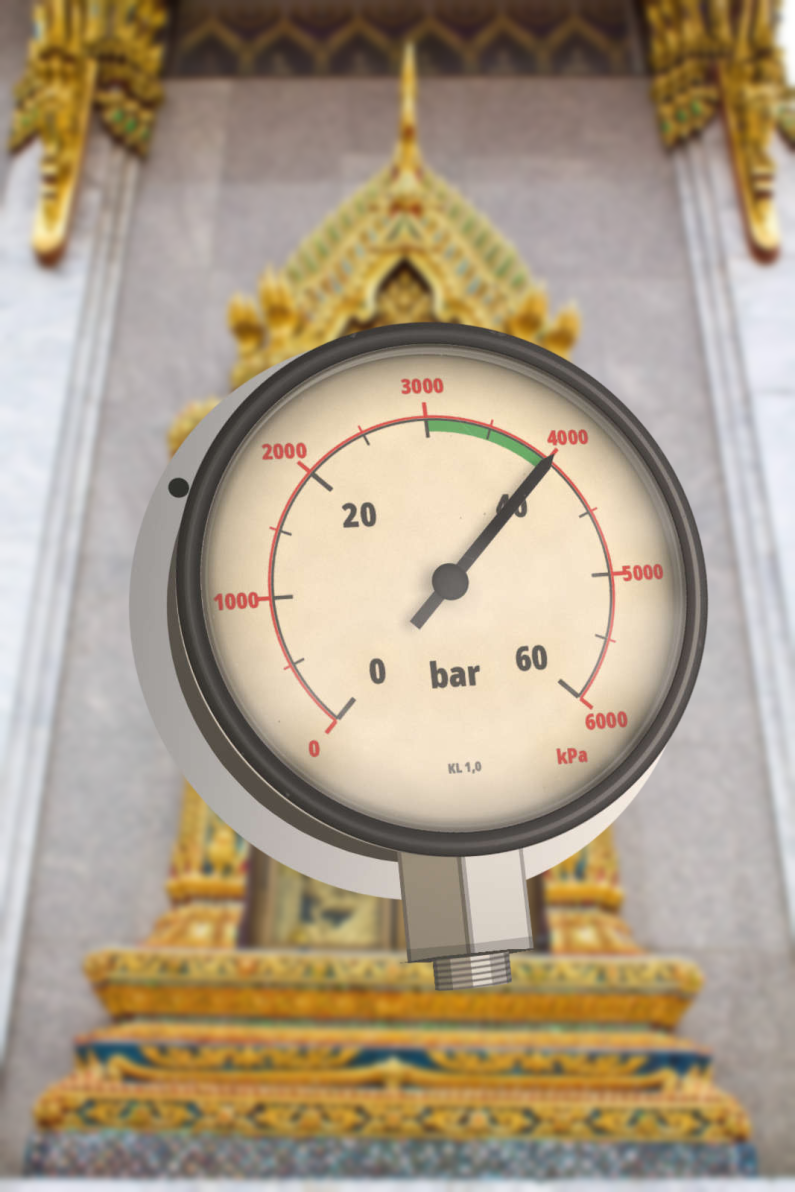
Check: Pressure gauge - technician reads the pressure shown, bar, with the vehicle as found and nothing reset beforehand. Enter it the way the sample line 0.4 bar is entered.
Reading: 40 bar
